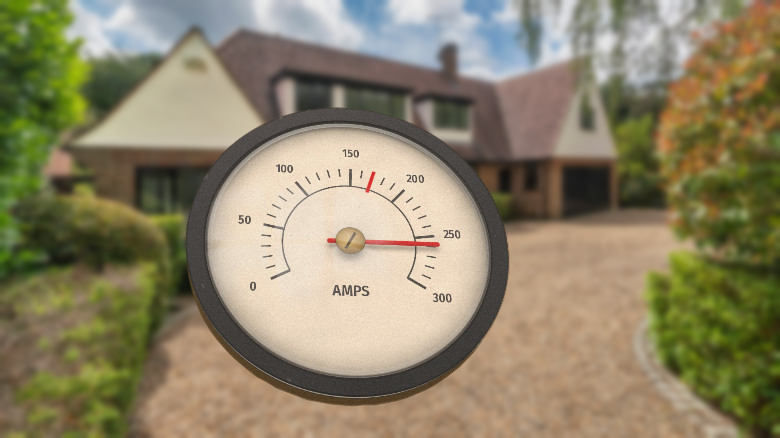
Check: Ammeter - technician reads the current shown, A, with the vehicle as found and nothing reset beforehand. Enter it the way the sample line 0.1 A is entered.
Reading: 260 A
